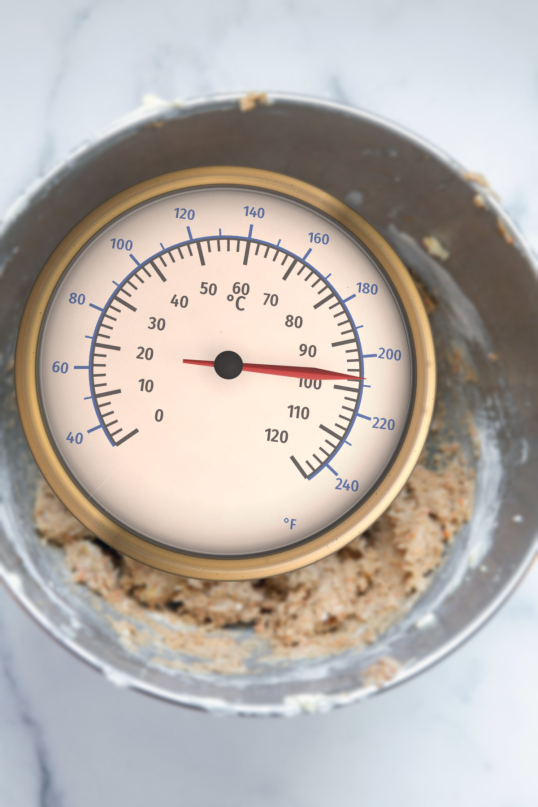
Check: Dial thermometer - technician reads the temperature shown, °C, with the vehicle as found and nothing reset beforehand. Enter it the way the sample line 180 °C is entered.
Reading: 98 °C
